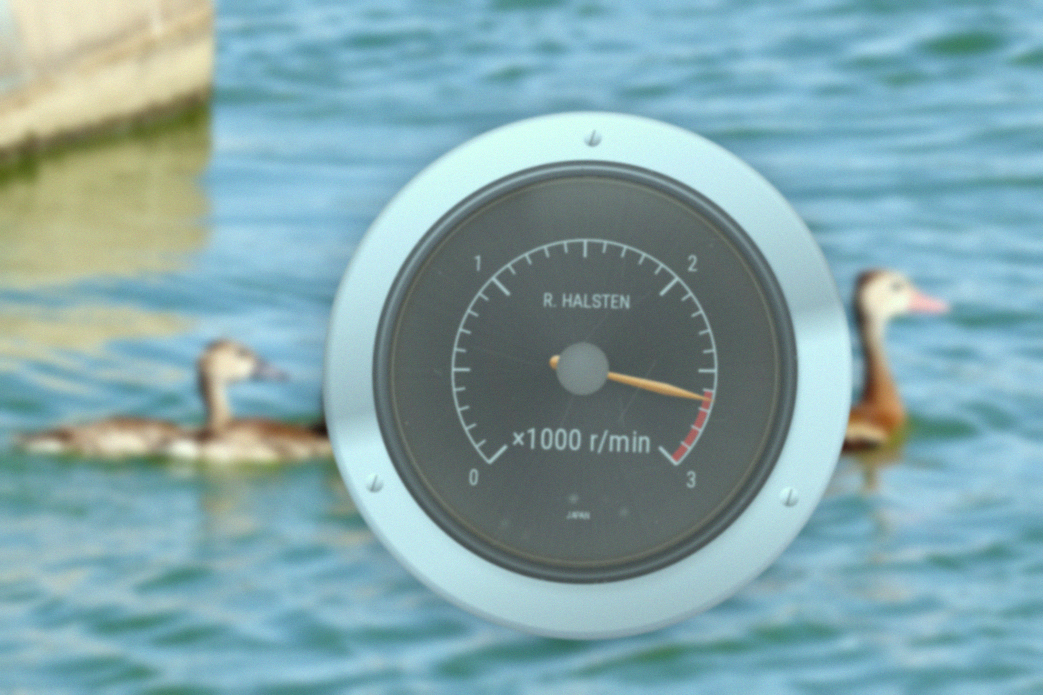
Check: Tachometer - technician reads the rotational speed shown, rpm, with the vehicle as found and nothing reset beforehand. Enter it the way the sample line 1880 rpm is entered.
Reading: 2650 rpm
